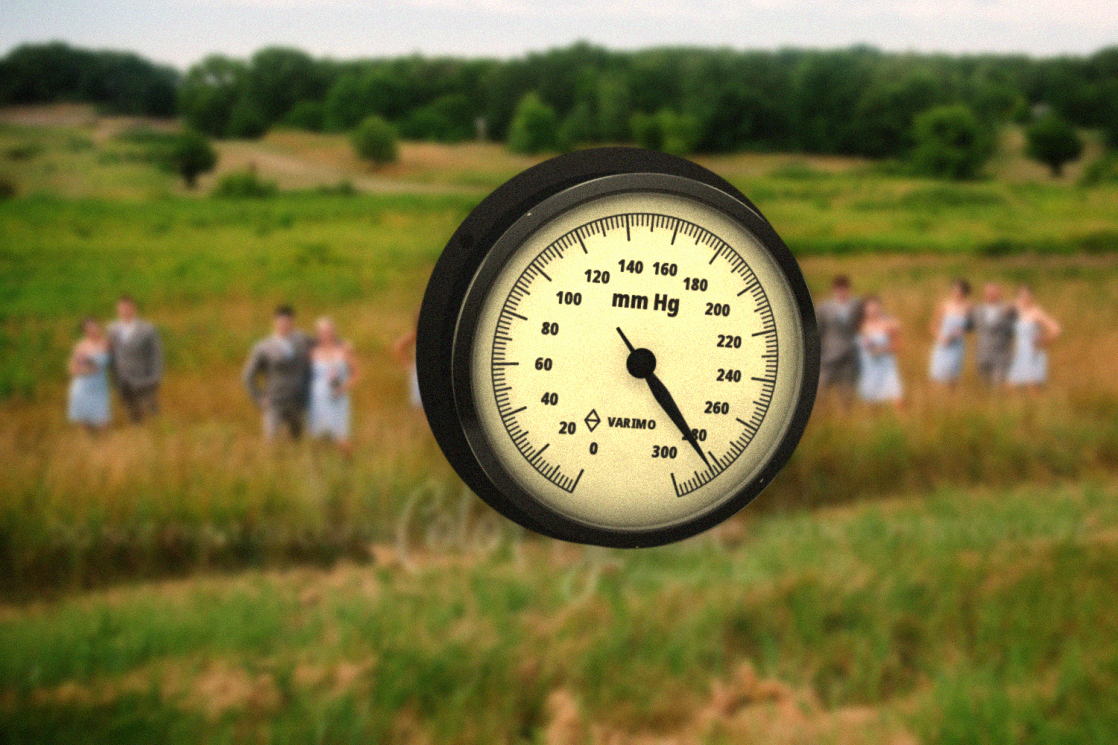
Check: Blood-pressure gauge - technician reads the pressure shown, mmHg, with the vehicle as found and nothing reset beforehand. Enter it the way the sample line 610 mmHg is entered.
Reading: 284 mmHg
